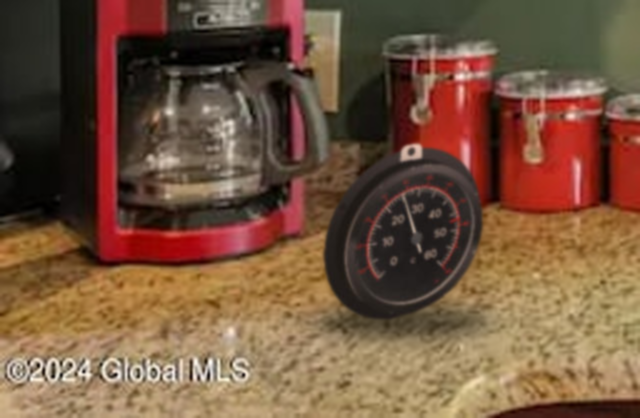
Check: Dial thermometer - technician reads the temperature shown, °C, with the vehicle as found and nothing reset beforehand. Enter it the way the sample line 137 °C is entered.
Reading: 25 °C
